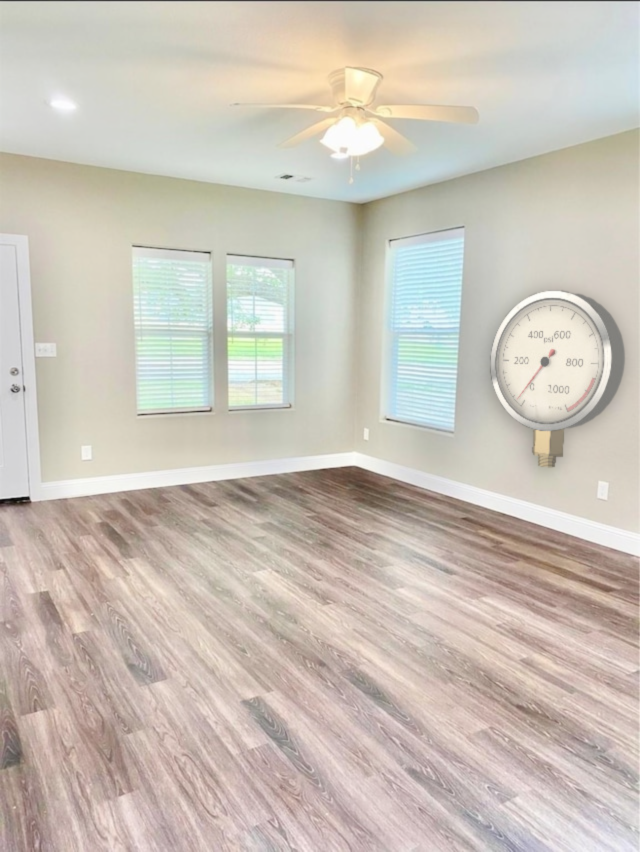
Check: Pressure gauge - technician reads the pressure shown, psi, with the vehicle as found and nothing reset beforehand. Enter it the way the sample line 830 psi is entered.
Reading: 25 psi
